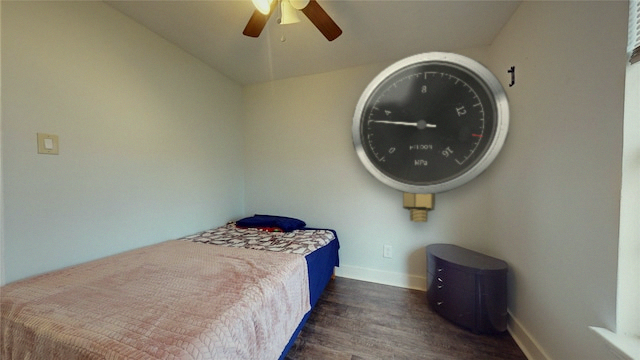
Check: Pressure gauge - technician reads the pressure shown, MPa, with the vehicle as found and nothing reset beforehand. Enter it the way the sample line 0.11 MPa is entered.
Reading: 3 MPa
